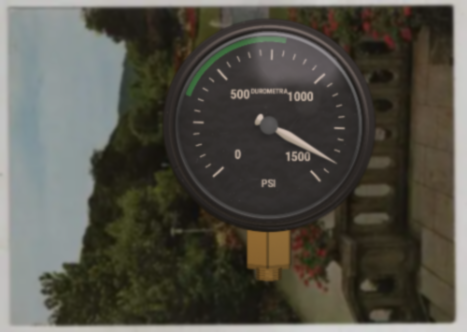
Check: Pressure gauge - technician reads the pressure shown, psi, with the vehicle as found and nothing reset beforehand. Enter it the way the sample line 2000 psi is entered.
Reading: 1400 psi
